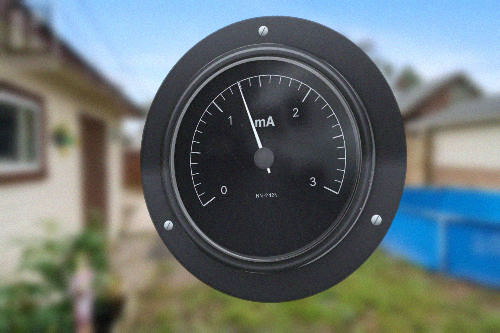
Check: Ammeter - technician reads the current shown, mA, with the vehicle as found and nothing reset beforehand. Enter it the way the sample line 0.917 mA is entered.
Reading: 1.3 mA
